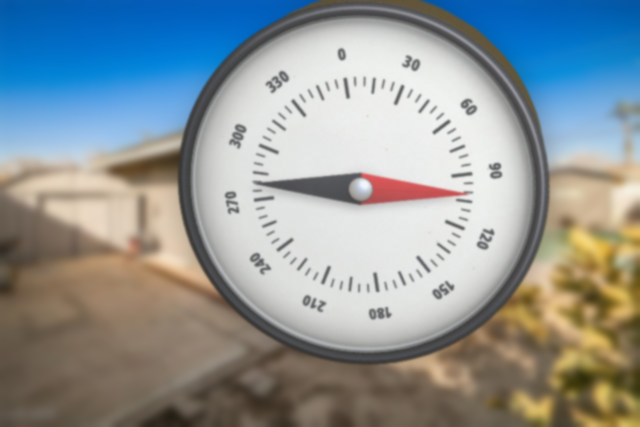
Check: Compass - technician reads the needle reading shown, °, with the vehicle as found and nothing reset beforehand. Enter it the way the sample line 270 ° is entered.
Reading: 100 °
